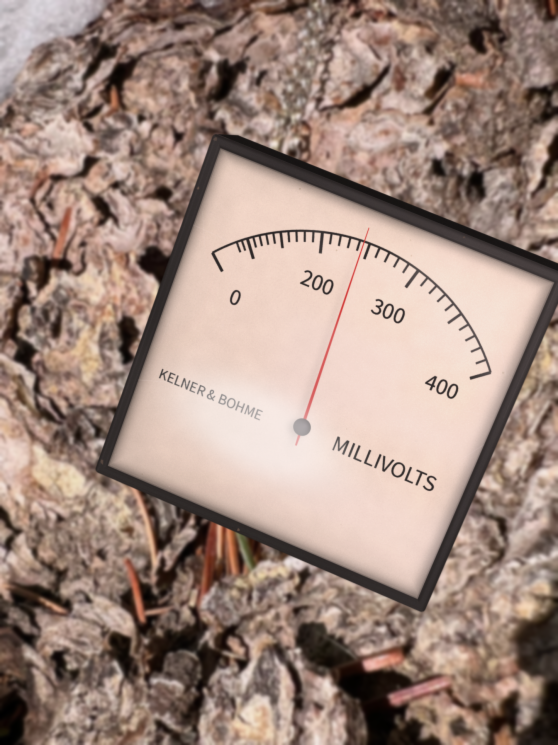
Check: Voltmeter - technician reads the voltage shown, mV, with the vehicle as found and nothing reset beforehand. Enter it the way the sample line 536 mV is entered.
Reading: 245 mV
